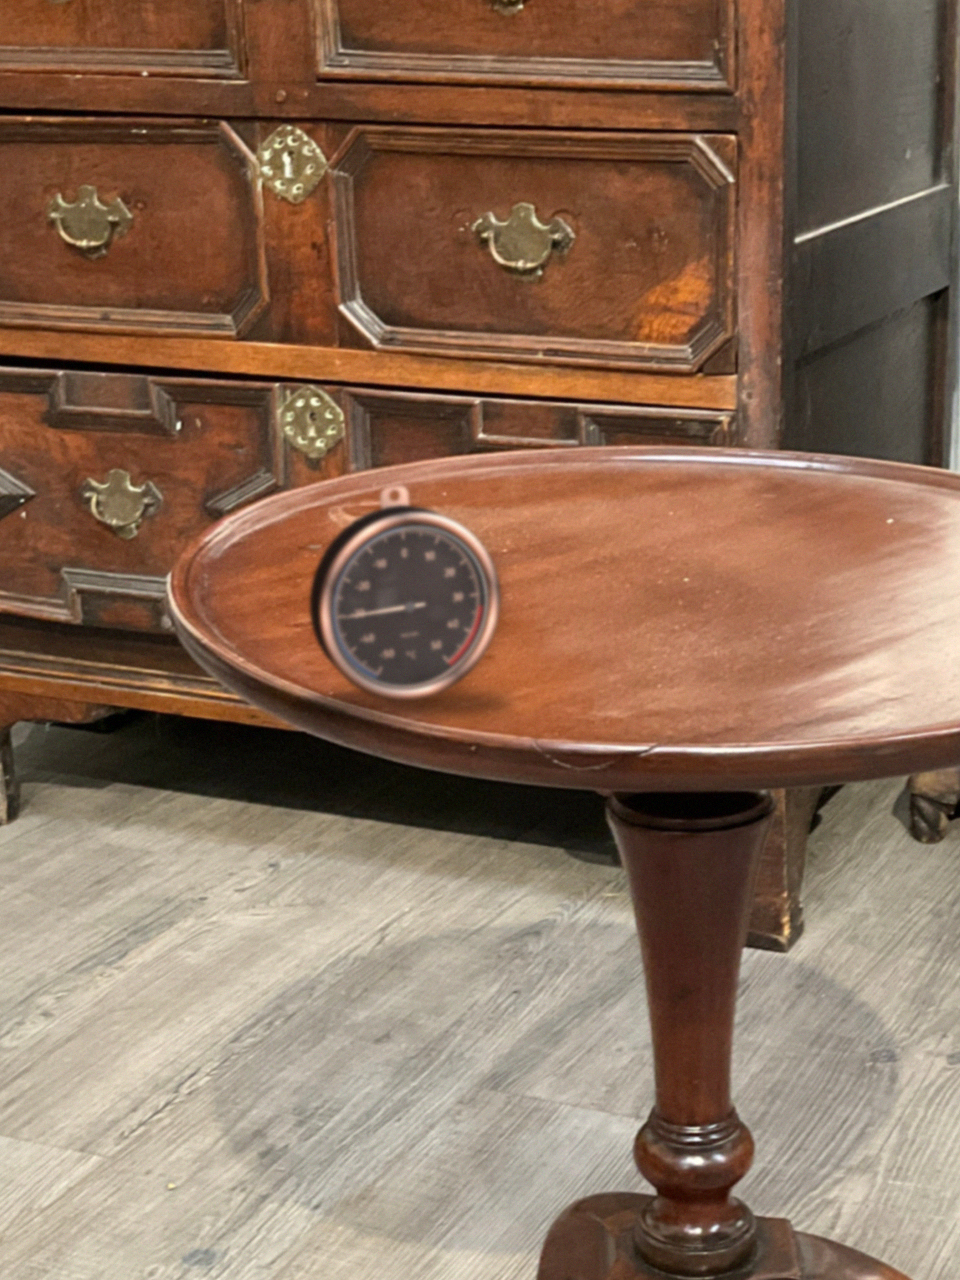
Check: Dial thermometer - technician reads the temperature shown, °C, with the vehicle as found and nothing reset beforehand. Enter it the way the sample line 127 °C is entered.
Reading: -30 °C
